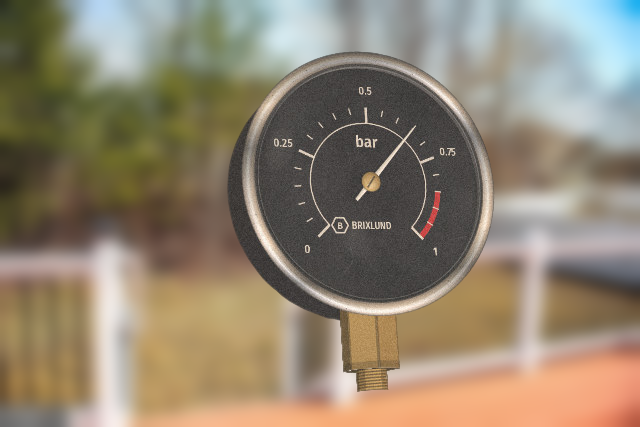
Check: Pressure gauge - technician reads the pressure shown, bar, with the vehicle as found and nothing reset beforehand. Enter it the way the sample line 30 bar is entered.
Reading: 0.65 bar
